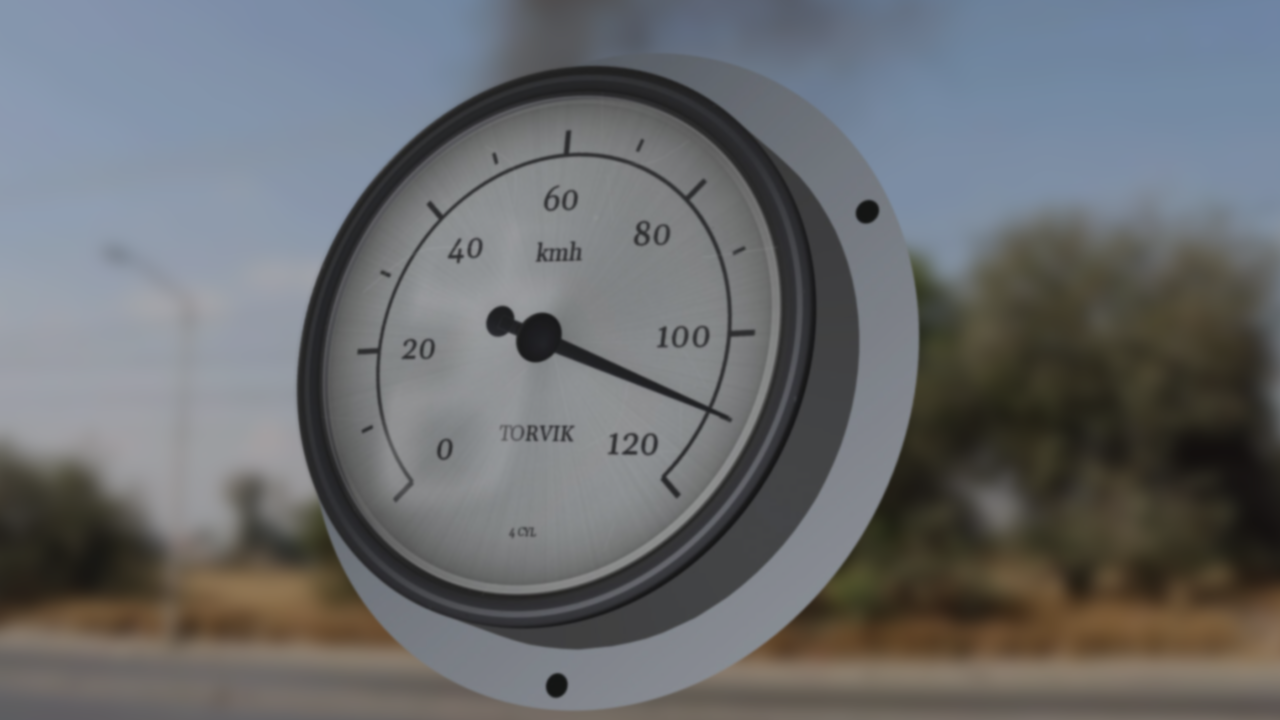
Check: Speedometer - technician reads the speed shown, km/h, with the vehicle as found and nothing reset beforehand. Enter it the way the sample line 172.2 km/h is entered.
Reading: 110 km/h
